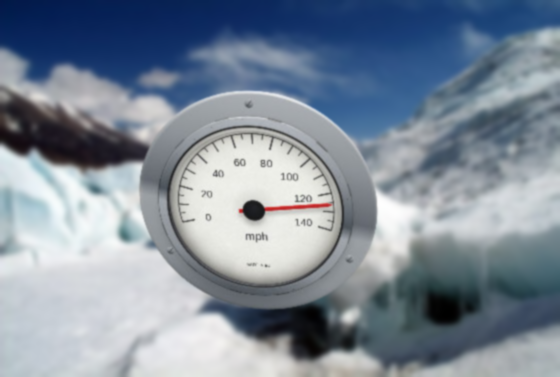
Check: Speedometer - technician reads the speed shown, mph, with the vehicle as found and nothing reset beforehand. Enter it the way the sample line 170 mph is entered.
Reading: 125 mph
